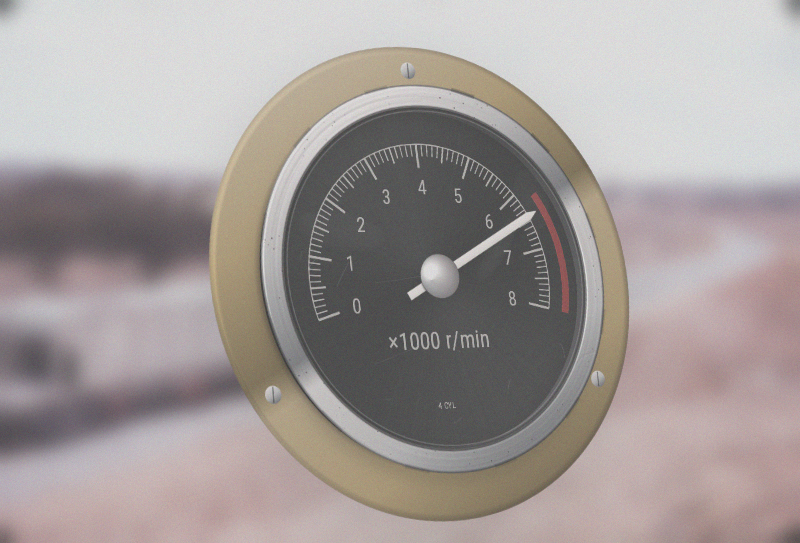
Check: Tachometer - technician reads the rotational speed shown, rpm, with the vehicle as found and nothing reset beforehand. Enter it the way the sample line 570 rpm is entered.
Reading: 6400 rpm
